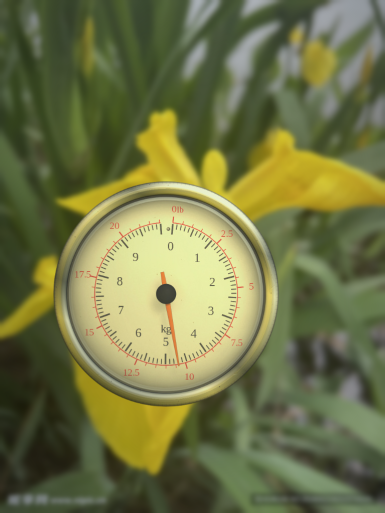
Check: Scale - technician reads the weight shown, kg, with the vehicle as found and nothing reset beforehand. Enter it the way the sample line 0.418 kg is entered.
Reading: 4.7 kg
